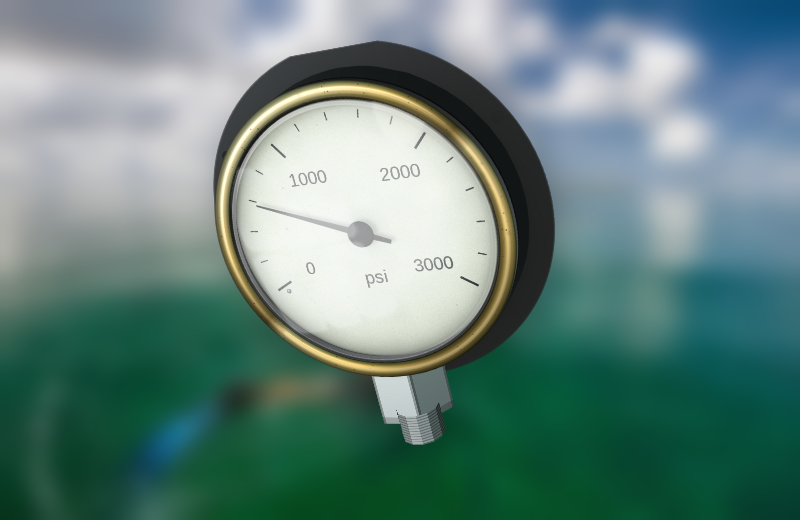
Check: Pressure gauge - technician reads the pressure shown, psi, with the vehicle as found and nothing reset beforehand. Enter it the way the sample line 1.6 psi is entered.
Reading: 600 psi
